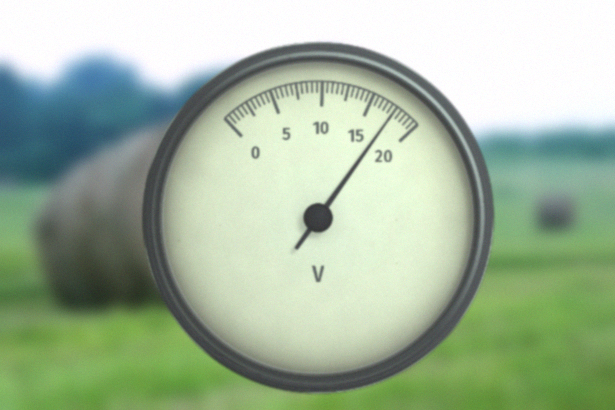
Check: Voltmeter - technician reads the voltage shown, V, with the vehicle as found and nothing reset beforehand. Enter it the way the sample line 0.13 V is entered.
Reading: 17.5 V
